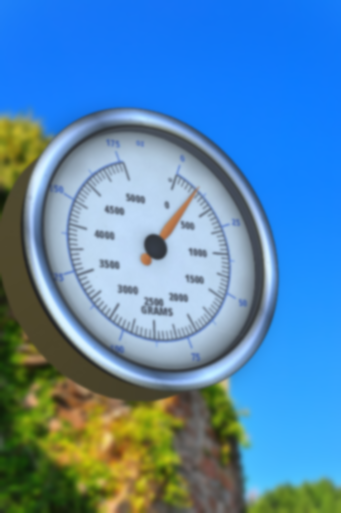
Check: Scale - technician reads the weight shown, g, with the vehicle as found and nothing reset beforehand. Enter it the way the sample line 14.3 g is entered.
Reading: 250 g
